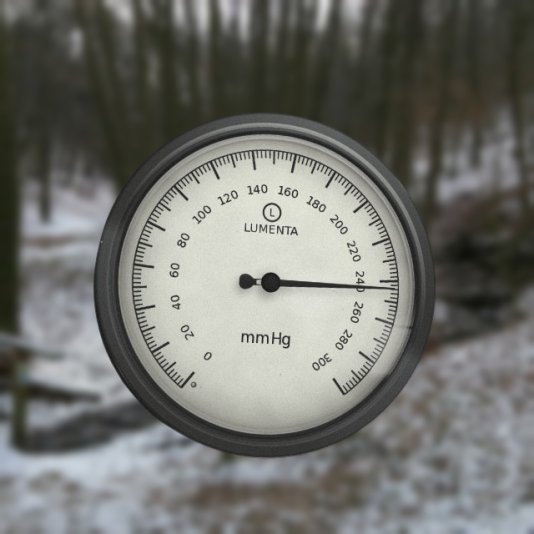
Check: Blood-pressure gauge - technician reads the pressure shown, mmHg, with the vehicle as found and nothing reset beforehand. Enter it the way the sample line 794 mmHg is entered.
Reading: 244 mmHg
